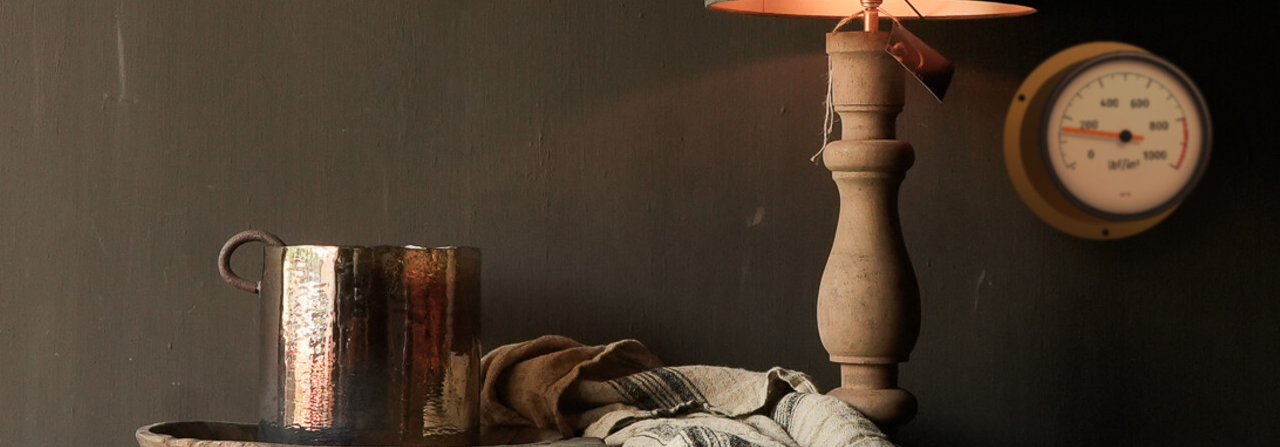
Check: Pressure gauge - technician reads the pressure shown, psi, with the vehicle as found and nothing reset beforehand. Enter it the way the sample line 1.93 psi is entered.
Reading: 150 psi
